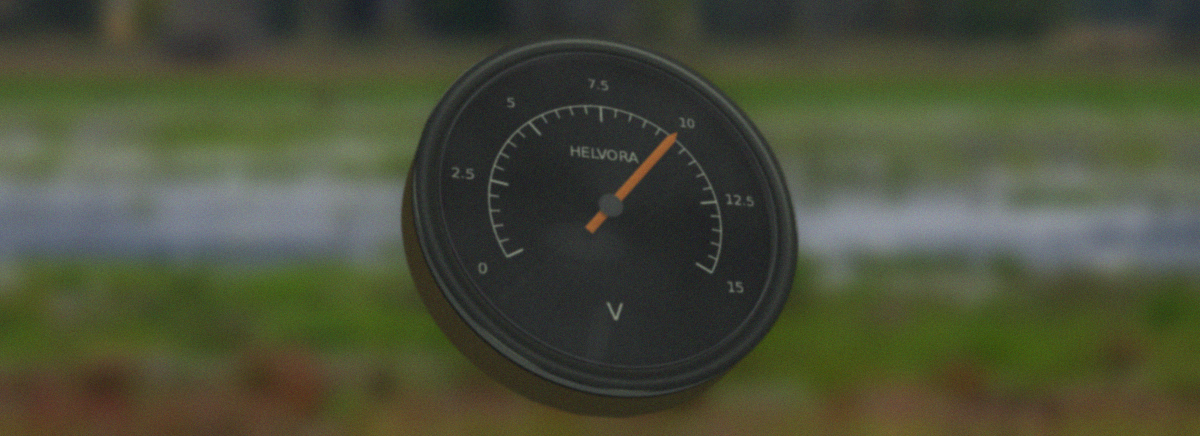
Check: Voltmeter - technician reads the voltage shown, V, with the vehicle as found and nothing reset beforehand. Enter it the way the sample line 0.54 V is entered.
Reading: 10 V
